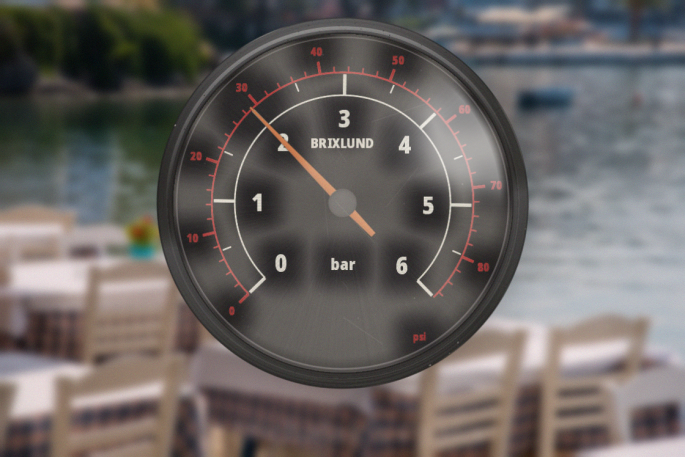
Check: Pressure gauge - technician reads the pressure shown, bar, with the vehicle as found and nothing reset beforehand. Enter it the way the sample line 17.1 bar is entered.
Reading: 2 bar
